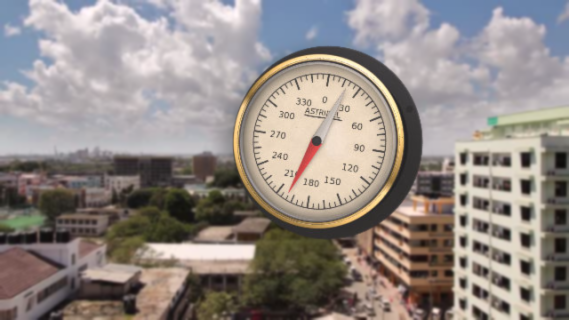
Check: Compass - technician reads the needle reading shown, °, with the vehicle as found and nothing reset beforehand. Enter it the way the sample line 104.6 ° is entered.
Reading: 200 °
